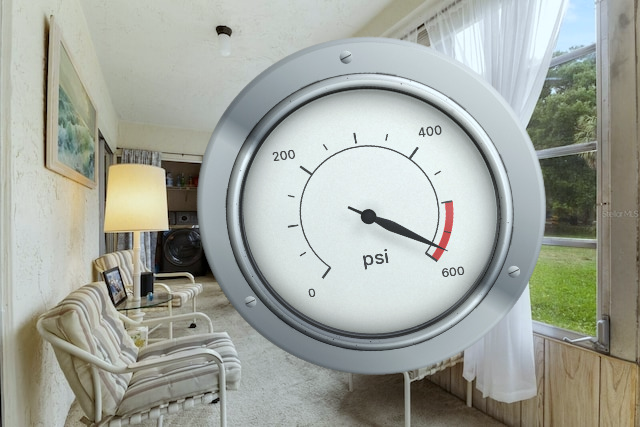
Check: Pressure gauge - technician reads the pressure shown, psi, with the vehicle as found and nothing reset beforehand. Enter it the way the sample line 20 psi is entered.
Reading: 575 psi
